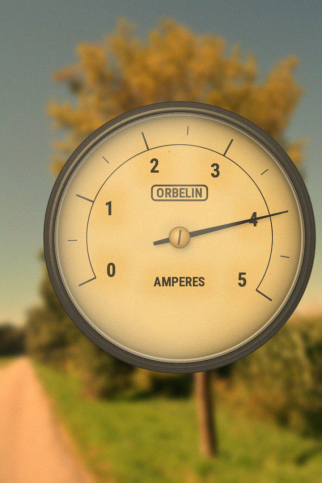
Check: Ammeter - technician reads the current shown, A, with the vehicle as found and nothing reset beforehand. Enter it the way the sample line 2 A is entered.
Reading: 4 A
